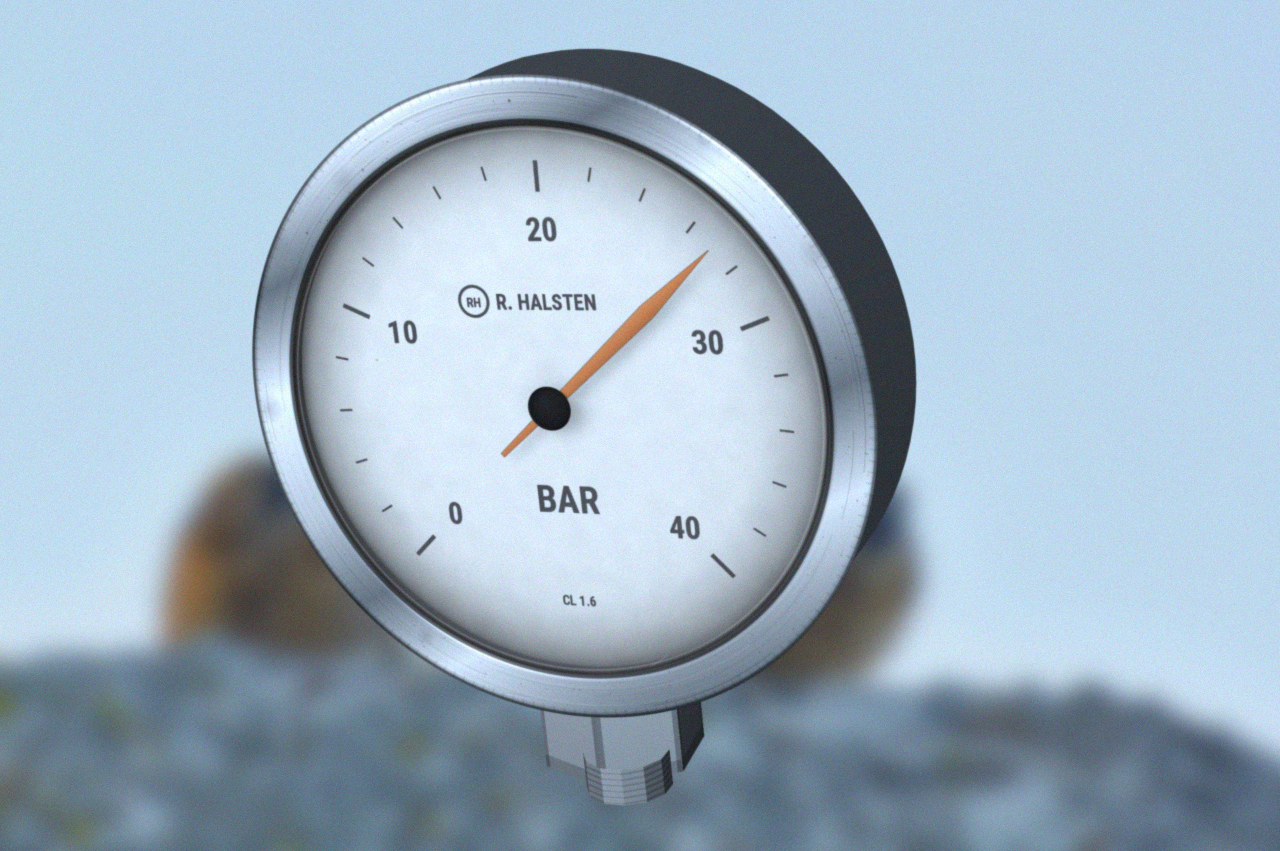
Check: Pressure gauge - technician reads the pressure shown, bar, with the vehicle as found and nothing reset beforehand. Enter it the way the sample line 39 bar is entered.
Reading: 27 bar
